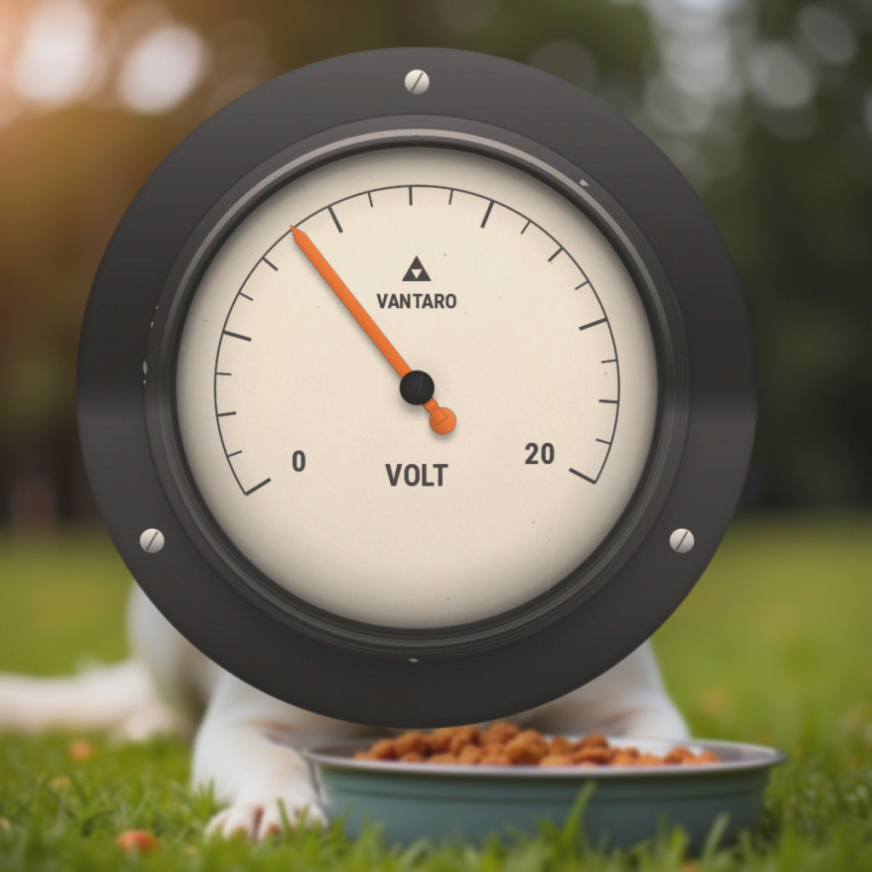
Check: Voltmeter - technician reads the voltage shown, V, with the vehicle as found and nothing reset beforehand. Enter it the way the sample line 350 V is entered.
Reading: 7 V
